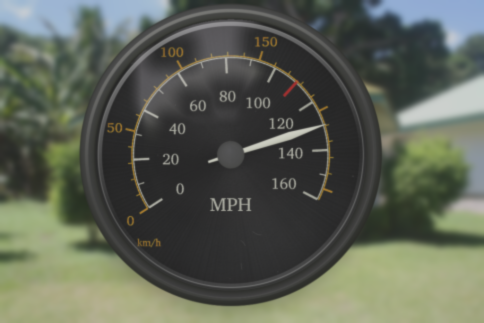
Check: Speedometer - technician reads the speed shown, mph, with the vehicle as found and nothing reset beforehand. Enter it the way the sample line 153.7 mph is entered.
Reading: 130 mph
